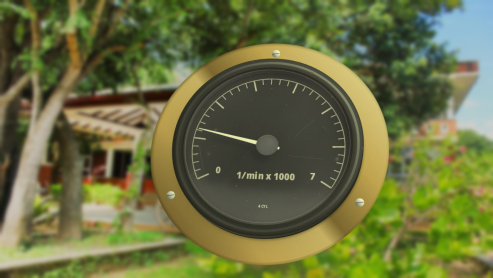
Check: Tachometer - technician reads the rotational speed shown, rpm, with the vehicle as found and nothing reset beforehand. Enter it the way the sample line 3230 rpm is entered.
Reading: 1200 rpm
